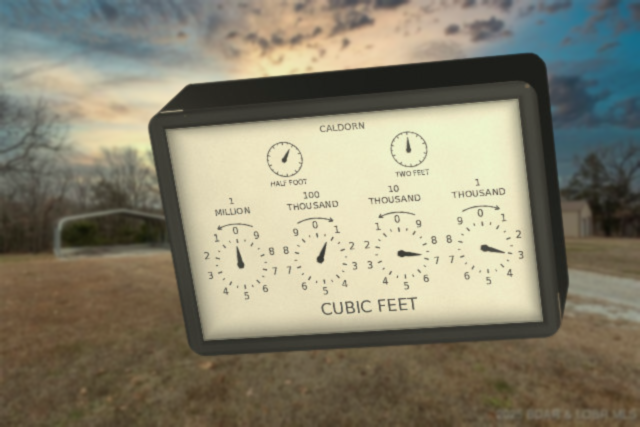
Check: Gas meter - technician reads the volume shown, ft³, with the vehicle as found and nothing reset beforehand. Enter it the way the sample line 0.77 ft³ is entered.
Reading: 7300 ft³
